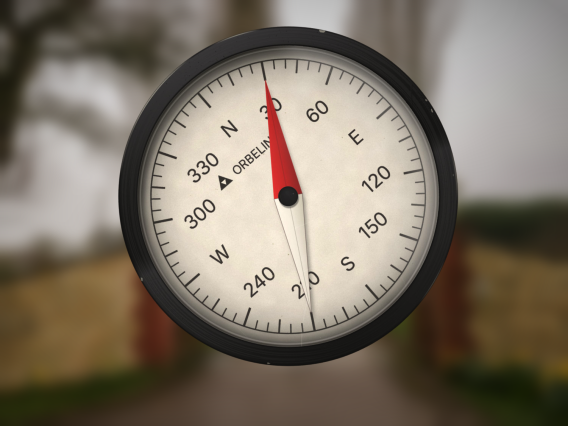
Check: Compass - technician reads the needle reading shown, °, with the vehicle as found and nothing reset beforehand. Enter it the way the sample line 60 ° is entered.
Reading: 30 °
